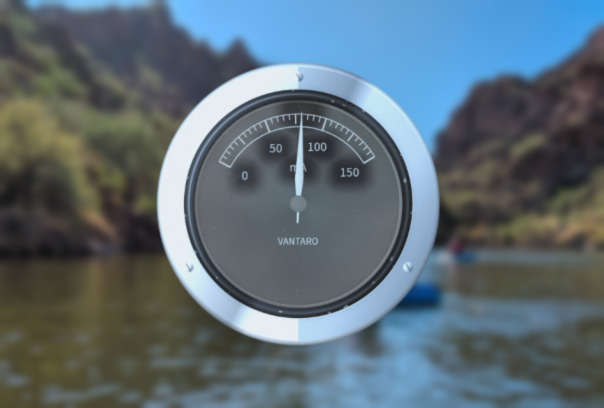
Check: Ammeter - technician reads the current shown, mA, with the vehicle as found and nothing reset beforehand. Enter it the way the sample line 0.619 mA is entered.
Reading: 80 mA
